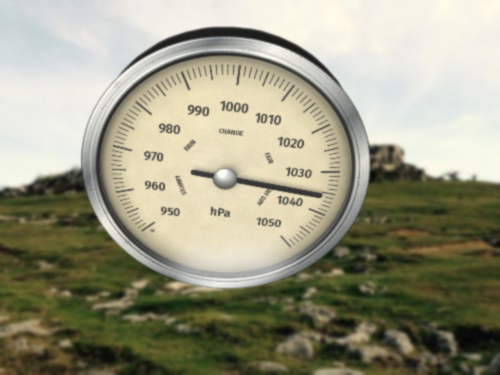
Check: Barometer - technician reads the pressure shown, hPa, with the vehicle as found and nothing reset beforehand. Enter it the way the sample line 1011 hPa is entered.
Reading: 1035 hPa
